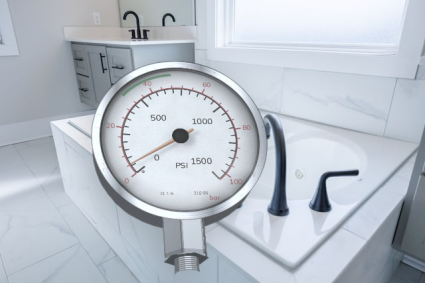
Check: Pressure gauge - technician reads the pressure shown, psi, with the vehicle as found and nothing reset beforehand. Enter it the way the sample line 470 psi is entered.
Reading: 50 psi
